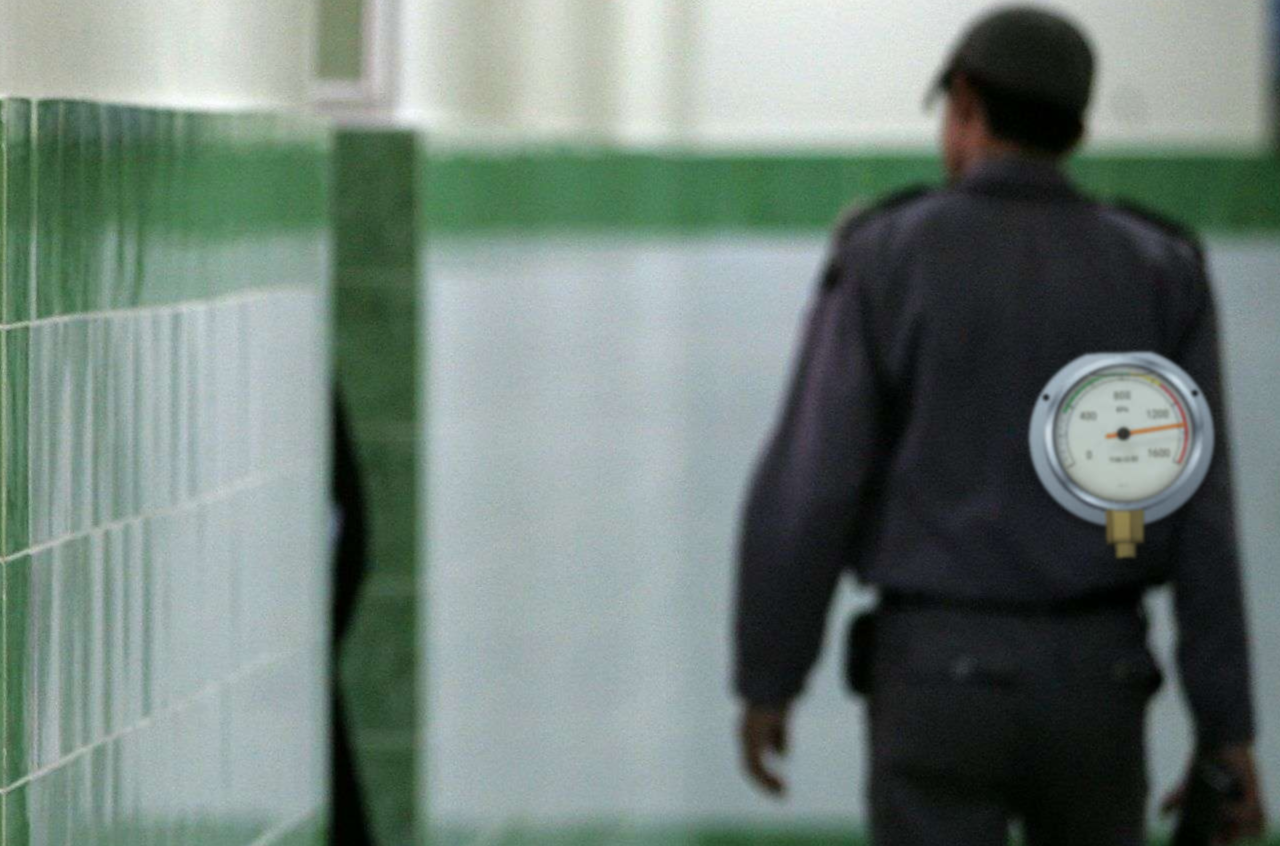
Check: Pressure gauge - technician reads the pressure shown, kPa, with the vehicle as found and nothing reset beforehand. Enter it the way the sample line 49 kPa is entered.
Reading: 1350 kPa
